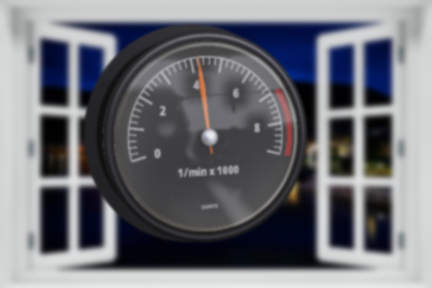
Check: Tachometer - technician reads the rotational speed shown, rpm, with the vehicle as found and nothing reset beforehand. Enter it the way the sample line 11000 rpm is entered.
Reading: 4200 rpm
